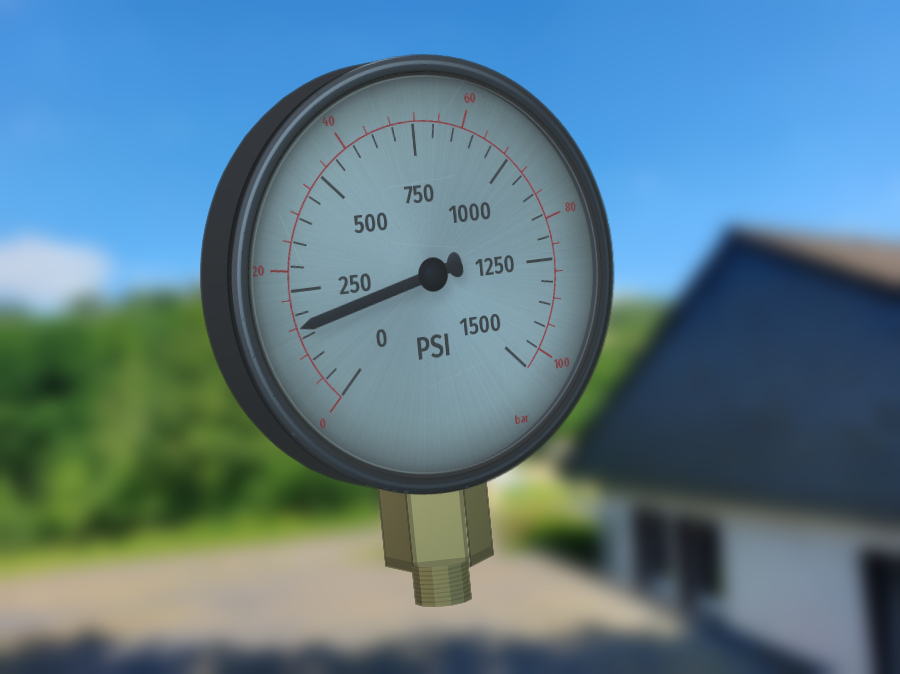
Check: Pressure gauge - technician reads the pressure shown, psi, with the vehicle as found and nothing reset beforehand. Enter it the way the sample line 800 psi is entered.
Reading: 175 psi
